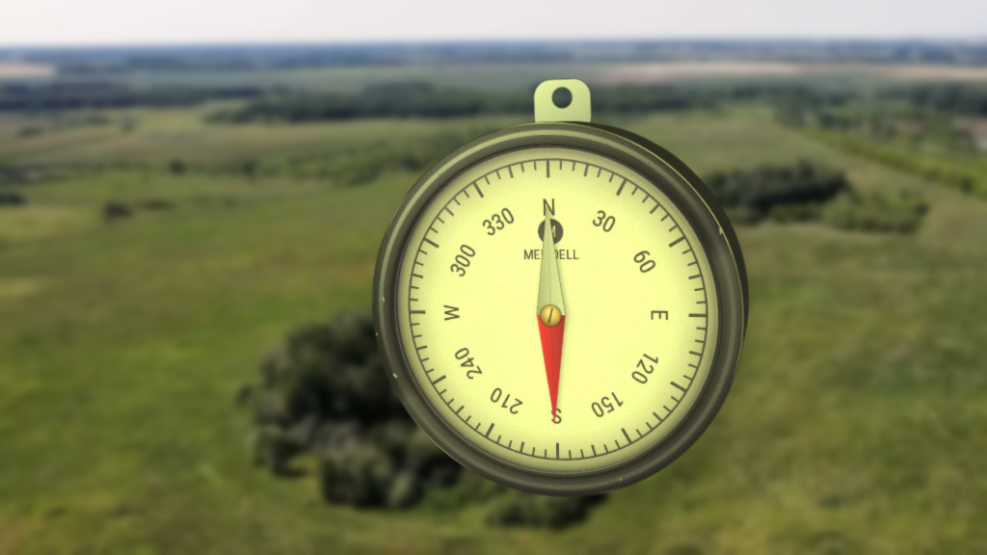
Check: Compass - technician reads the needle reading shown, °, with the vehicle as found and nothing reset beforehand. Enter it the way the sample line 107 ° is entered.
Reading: 180 °
